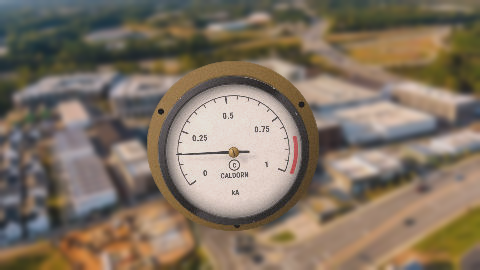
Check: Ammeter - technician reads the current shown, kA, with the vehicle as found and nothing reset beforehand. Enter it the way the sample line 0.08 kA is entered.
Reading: 0.15 kA
